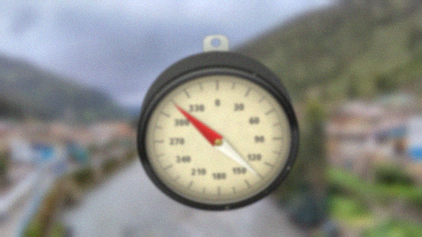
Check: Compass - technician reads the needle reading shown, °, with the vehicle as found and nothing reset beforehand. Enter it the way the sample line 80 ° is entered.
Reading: 315 °
